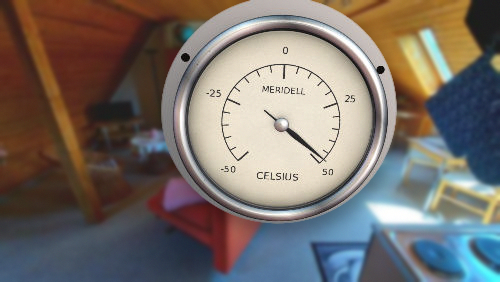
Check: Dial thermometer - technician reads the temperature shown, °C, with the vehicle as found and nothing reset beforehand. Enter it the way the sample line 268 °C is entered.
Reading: 47.5 °C
